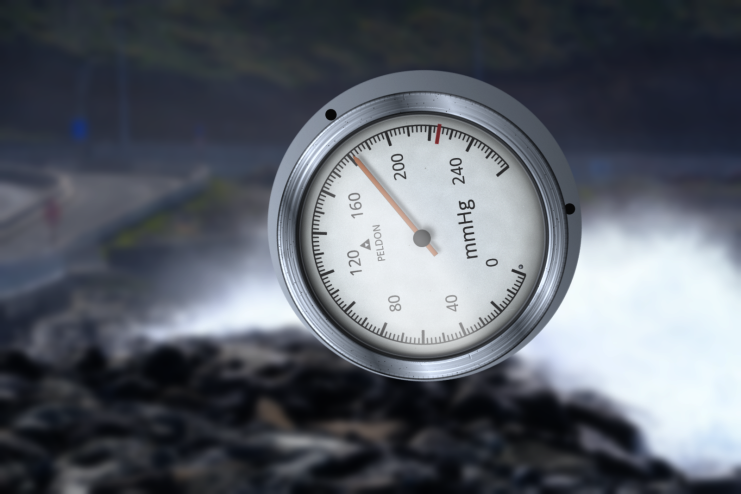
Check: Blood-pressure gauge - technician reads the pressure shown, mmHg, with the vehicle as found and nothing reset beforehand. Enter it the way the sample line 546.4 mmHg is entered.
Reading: 182 mmHg
